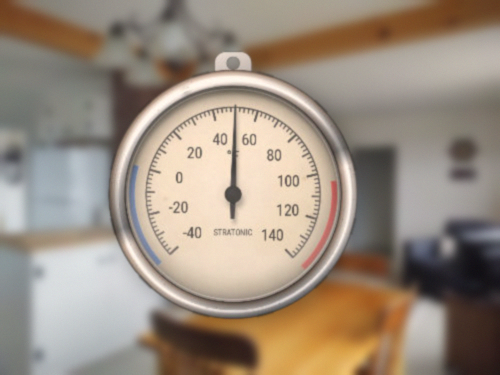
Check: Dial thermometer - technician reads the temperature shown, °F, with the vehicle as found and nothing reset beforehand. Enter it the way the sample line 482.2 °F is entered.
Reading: 50 °F
